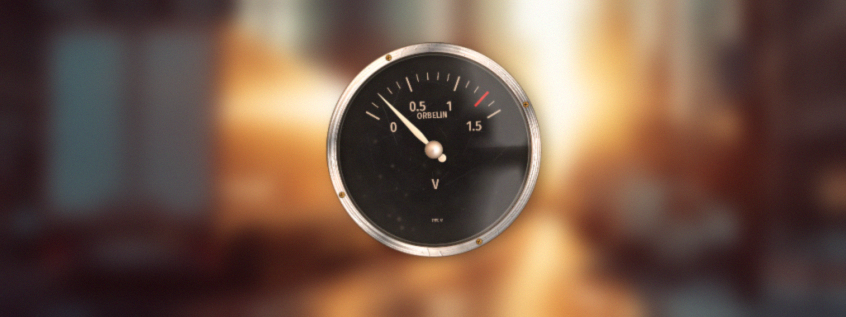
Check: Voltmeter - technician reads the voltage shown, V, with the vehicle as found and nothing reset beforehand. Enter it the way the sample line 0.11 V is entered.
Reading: 0.2 V
